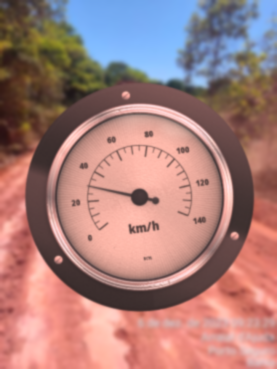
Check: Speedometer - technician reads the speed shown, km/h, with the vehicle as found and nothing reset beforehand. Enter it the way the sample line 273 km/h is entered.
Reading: 30 km/h
